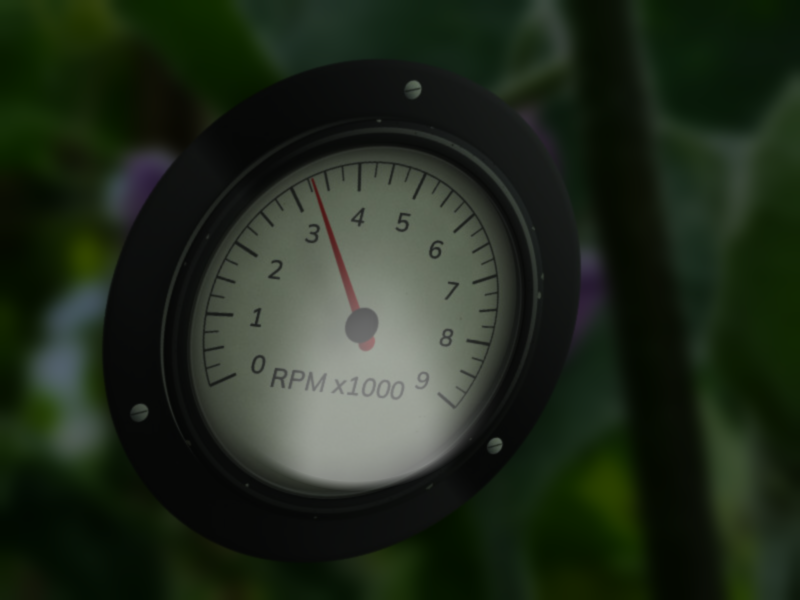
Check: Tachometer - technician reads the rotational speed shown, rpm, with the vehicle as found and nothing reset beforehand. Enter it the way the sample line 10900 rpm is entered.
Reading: 3250 rpm
